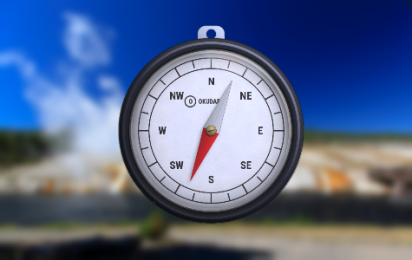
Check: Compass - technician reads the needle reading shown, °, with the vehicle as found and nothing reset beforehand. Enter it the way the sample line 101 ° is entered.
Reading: 202.5 °
